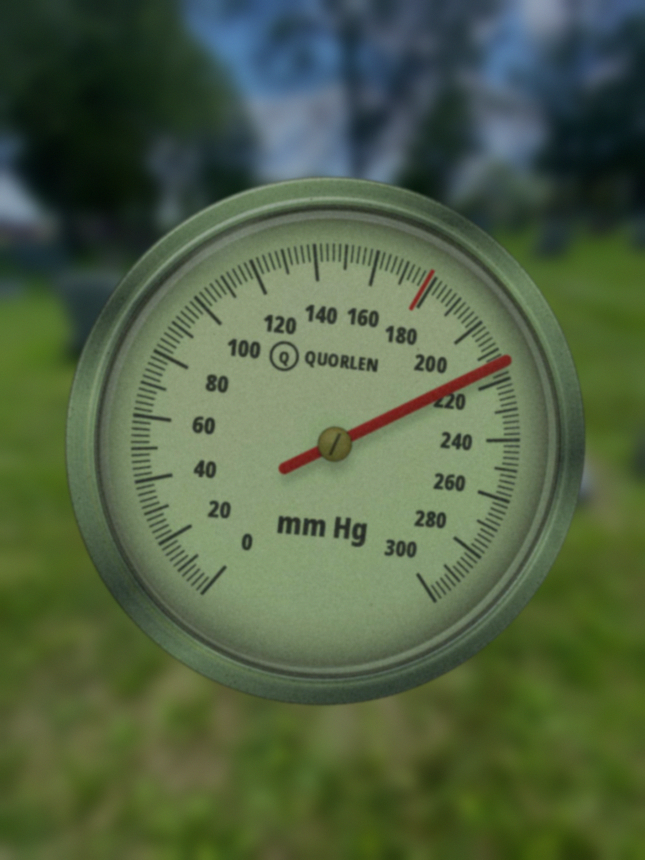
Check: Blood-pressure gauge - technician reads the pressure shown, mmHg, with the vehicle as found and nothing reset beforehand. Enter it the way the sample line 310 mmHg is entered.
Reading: 214 mmHg
